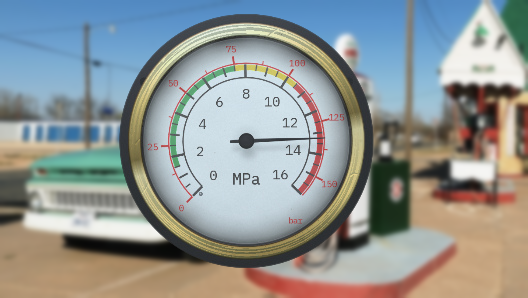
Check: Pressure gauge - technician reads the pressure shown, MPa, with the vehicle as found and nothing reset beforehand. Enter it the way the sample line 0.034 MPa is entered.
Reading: 13.25 MPa
